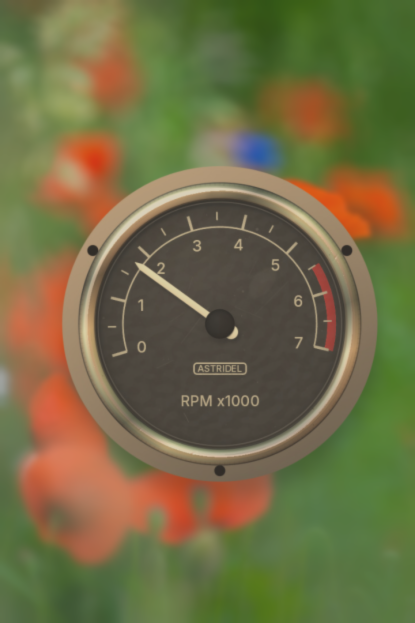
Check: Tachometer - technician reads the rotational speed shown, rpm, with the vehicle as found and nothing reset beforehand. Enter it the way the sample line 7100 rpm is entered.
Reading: 1750 rpm
